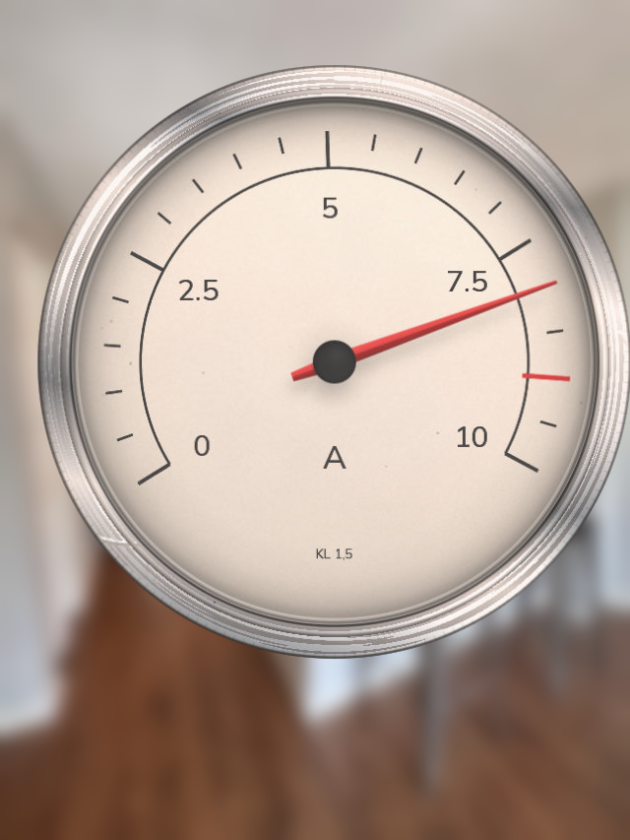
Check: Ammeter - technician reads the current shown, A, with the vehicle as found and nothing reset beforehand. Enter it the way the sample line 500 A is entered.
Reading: 8 A
